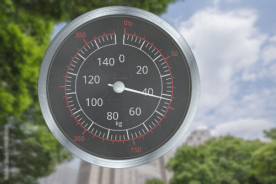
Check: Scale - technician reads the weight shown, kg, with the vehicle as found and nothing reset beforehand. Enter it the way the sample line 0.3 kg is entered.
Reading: 42 kg
